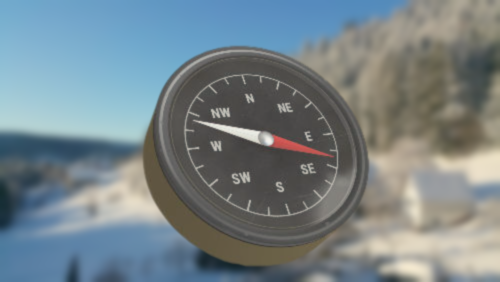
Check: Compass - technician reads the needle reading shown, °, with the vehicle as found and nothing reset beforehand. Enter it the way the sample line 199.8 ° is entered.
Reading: 112.5 °
